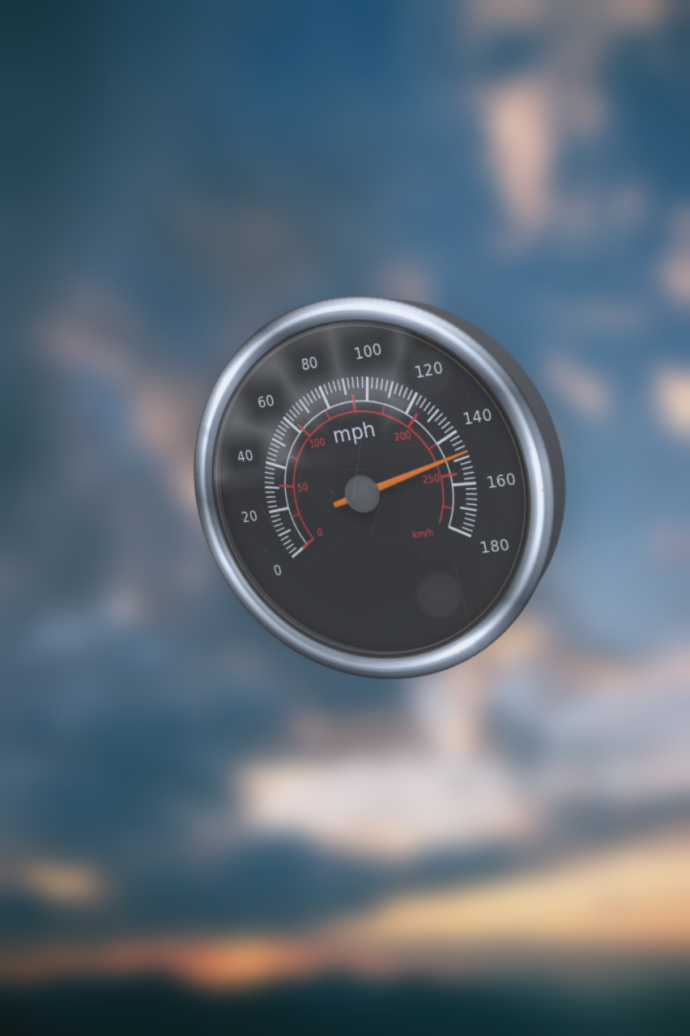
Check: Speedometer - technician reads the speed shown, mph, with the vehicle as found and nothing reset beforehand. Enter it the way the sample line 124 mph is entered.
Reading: 148 mph
